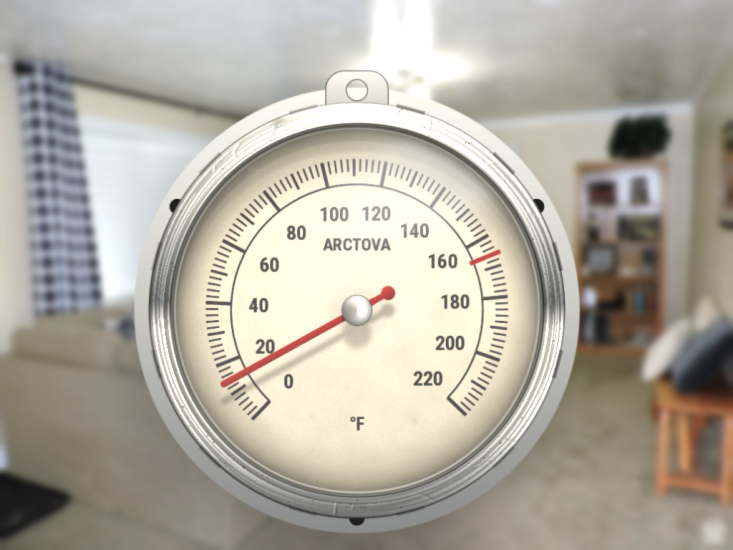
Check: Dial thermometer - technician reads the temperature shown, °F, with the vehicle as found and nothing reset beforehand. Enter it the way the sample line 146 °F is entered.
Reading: 14 °F
